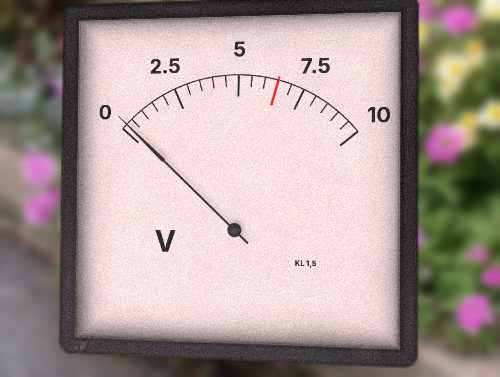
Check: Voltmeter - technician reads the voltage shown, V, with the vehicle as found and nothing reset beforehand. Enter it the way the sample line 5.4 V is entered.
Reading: 0.25 V
